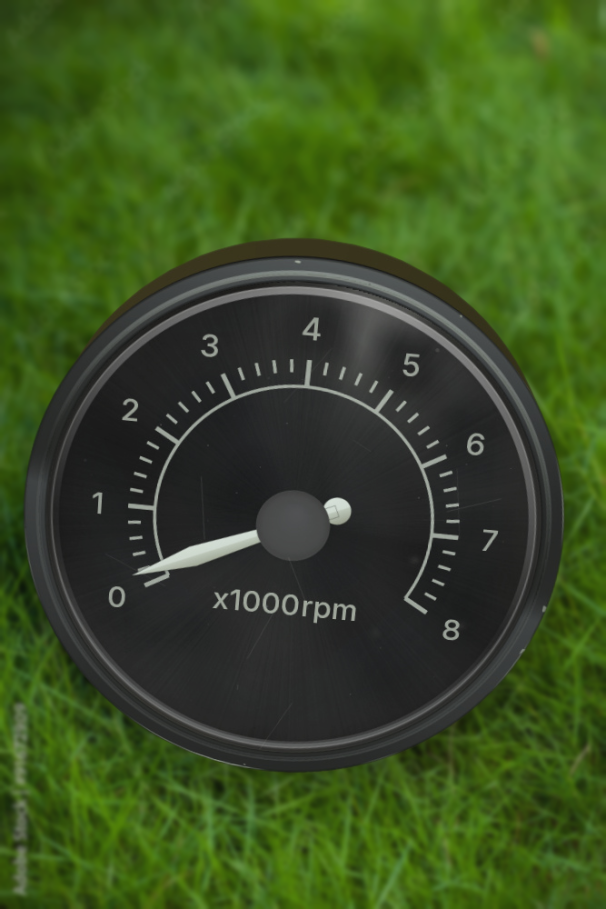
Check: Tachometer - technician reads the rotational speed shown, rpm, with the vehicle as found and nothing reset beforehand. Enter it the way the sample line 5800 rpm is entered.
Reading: 200 rpm
